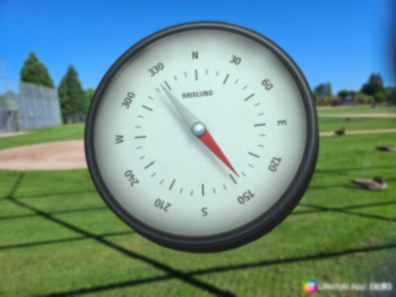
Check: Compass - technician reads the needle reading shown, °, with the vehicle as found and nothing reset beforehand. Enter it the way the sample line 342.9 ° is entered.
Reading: 145 °
